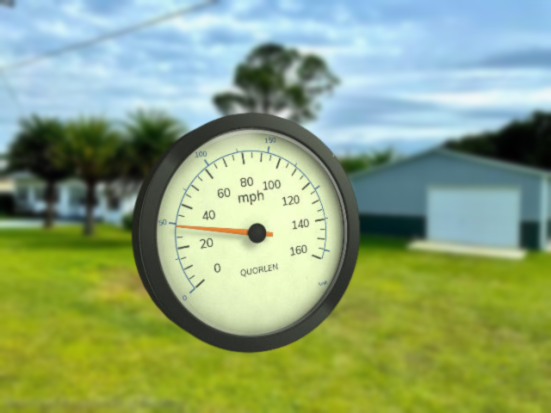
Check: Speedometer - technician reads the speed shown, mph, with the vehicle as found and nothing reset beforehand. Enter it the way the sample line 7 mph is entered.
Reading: 30 mph
